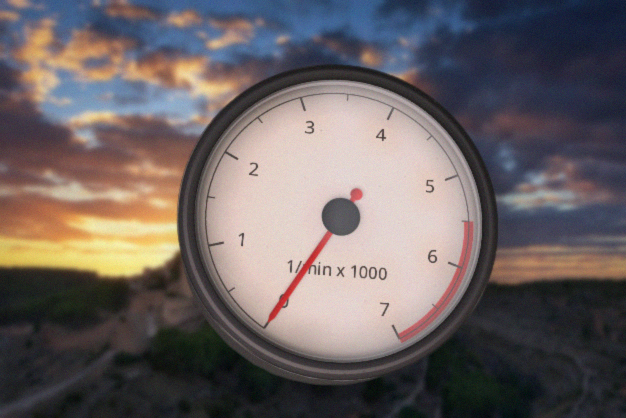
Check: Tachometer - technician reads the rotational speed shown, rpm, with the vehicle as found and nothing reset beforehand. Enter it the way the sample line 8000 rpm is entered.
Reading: 0 rpm
